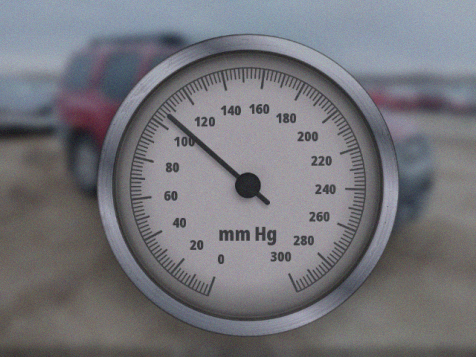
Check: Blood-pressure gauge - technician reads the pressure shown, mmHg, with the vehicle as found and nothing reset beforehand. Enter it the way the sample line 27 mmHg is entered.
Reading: 106 mmHg
